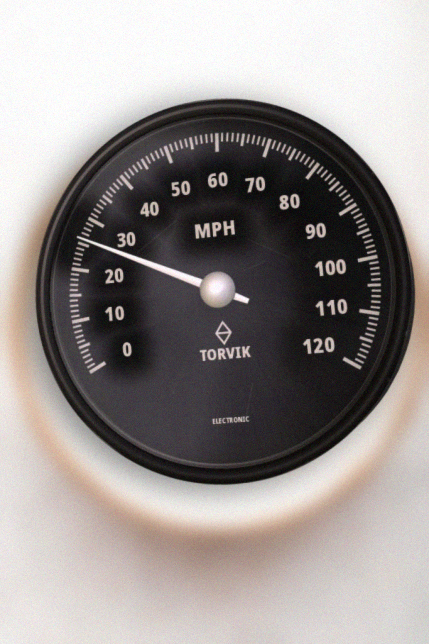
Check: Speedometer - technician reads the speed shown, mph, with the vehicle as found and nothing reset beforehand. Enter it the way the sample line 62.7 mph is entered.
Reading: 26 mph
